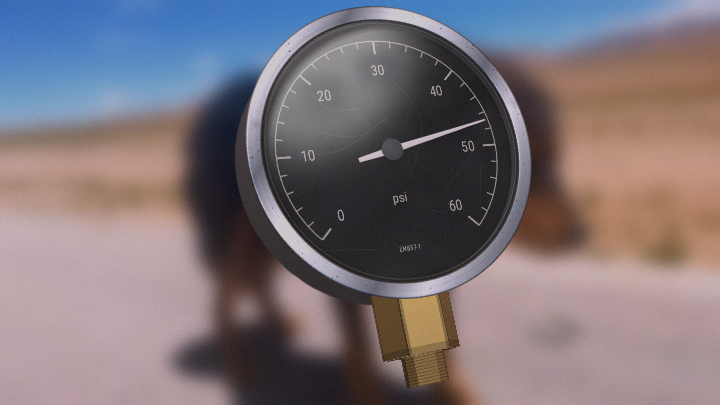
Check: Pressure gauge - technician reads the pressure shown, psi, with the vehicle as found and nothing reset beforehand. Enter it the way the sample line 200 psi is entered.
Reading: 47 psi
